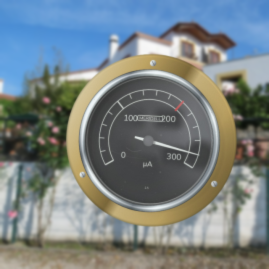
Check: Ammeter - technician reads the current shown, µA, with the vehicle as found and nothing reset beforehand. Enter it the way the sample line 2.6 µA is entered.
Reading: 280 µA
